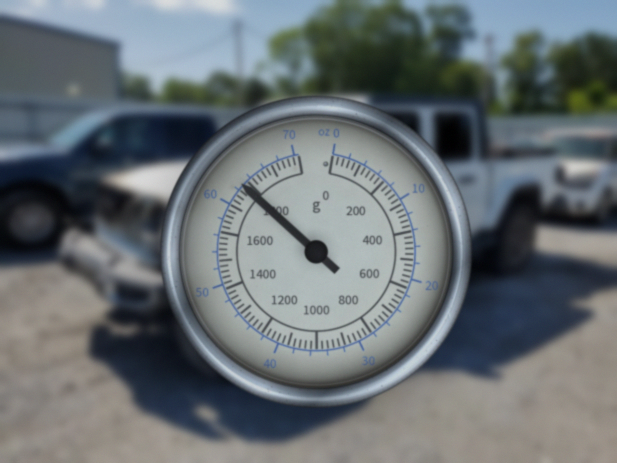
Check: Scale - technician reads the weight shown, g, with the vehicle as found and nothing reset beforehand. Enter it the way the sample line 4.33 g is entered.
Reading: 1780 g
